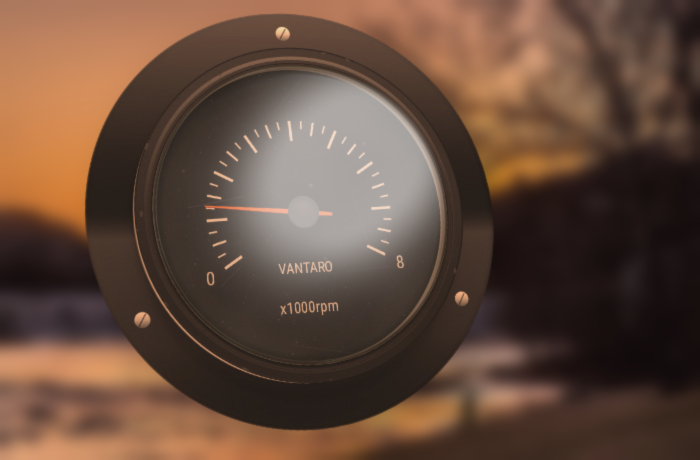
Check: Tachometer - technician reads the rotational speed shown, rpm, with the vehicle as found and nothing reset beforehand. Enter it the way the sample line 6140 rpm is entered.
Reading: 1250 rpm
